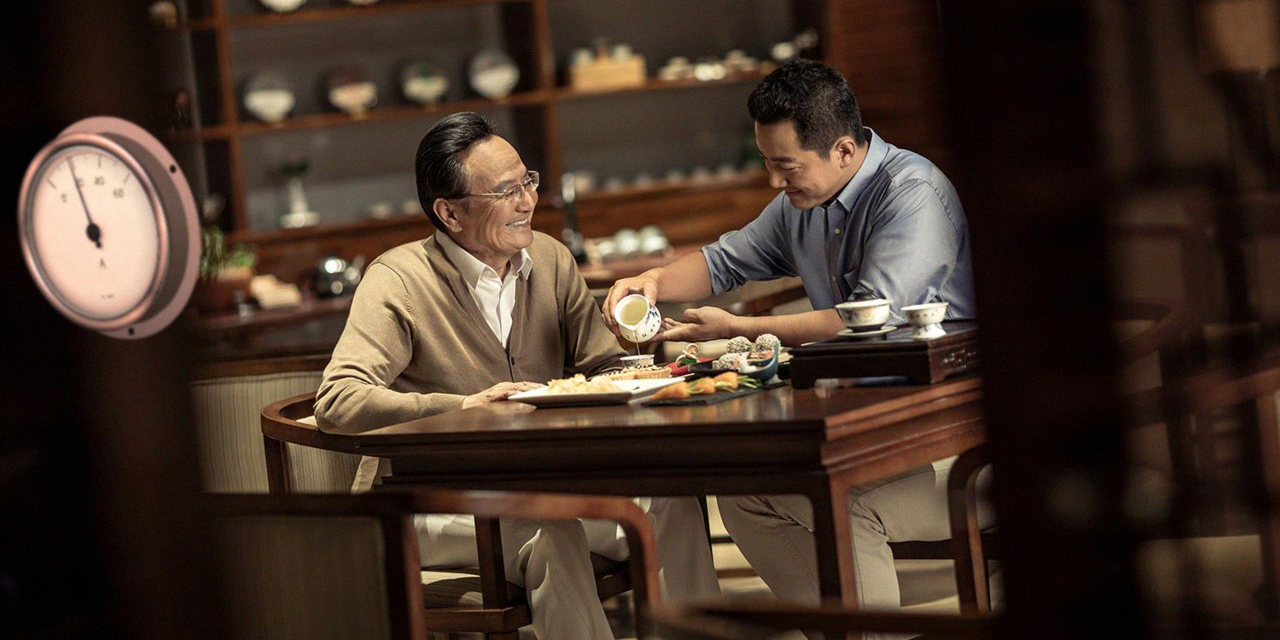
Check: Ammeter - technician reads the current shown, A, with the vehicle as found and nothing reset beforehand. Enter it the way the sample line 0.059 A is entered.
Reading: 20 A
